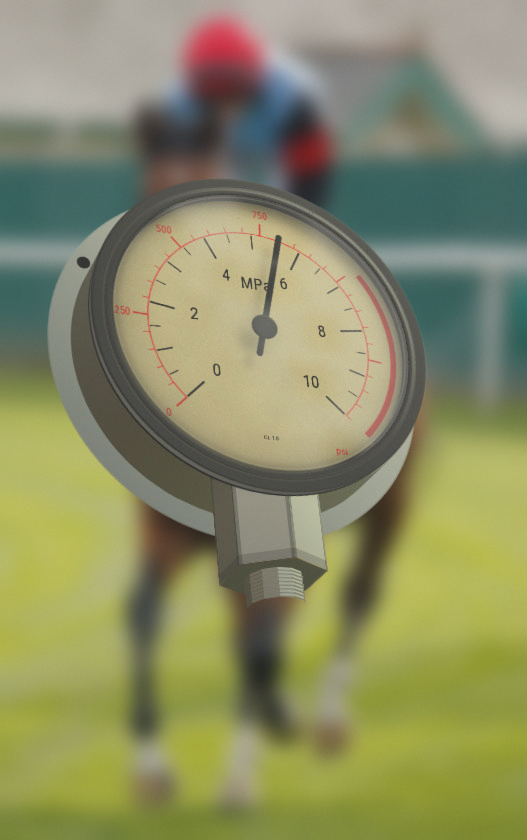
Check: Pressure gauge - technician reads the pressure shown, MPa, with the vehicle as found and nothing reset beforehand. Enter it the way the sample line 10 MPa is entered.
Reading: 5.5 MPa
